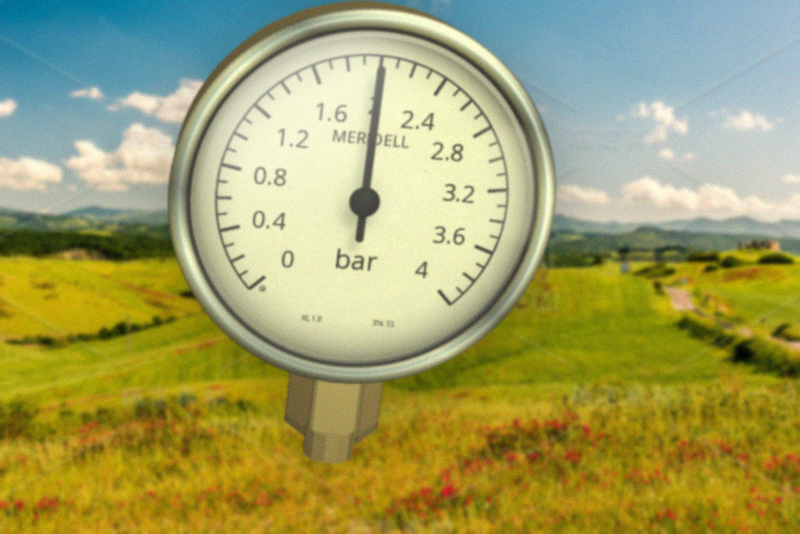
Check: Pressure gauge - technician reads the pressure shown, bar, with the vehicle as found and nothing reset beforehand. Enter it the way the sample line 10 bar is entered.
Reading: 2 bar
